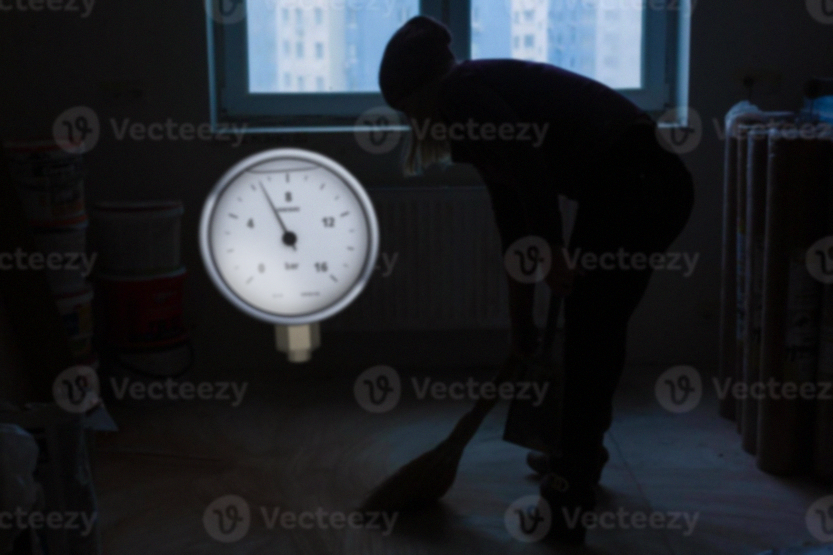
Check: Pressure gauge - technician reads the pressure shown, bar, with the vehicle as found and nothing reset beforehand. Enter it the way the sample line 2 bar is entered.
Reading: 6.5 bar
